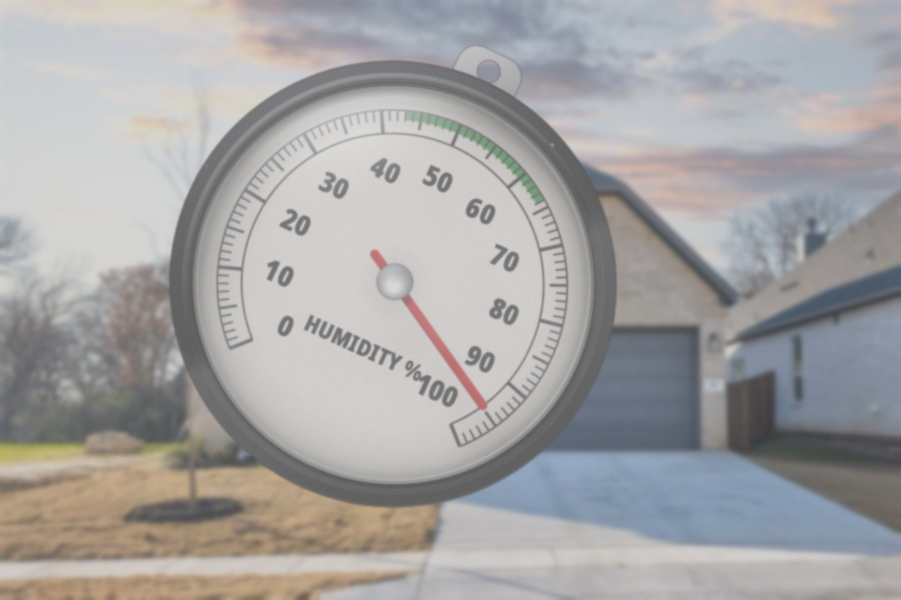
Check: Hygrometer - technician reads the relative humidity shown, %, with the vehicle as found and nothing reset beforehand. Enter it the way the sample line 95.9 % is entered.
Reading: 95 %
